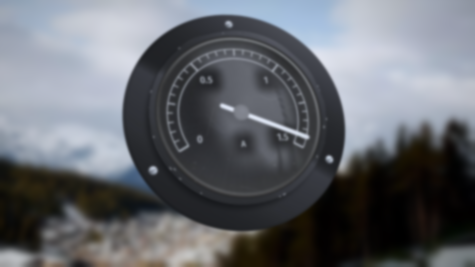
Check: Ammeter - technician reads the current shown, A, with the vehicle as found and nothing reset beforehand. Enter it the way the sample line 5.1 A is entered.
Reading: 1.45 A
